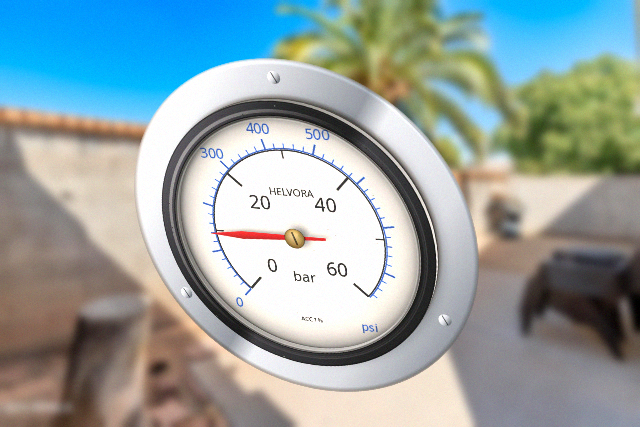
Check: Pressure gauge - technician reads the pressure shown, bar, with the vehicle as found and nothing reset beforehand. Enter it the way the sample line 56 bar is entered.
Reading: 10 bar
